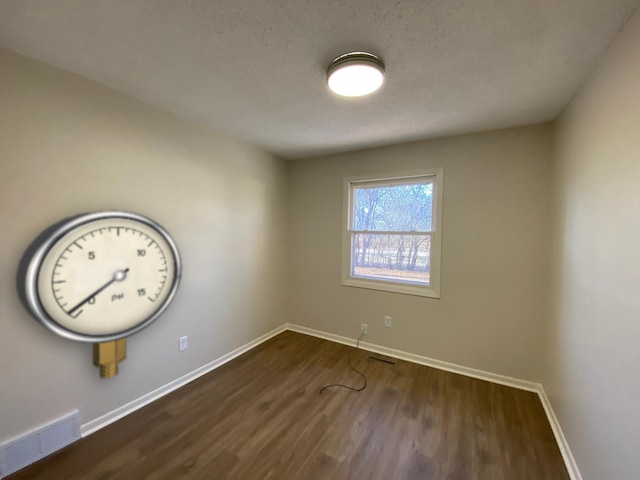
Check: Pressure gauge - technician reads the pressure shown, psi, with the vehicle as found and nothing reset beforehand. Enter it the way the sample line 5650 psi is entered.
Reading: 0.5 psi
